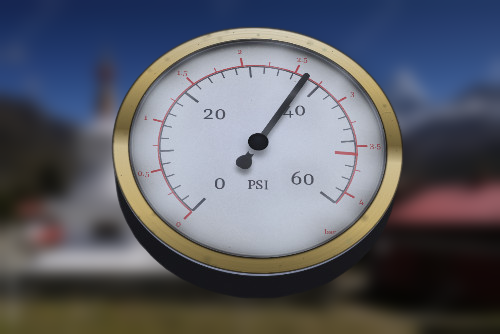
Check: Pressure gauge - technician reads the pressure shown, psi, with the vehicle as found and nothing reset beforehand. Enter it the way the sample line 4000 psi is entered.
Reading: 38 psi
